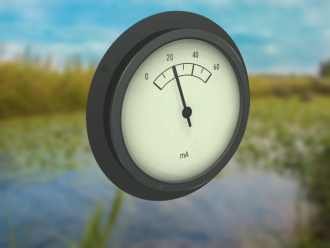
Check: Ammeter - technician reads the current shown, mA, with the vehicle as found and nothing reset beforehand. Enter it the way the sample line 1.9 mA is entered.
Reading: 20 mA
